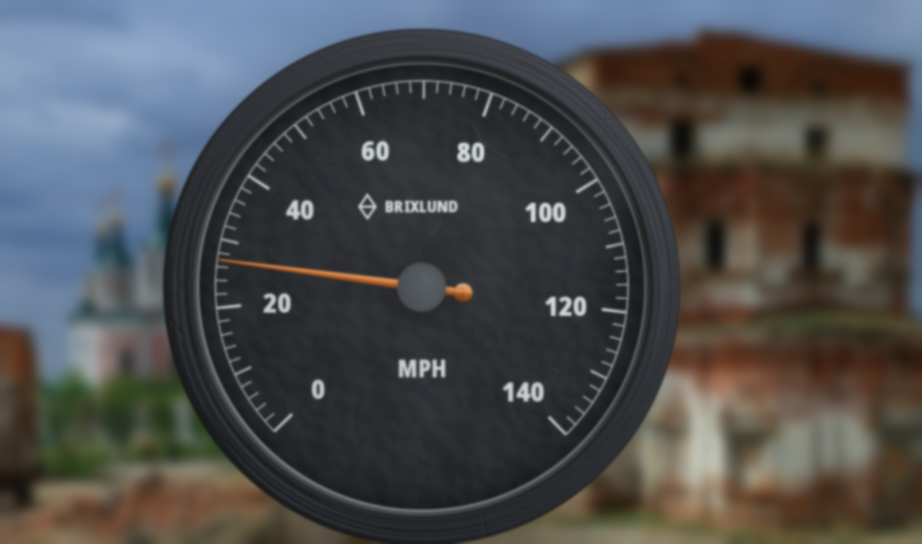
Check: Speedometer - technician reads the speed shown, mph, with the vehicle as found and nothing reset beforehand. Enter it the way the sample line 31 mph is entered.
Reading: 27 mph
